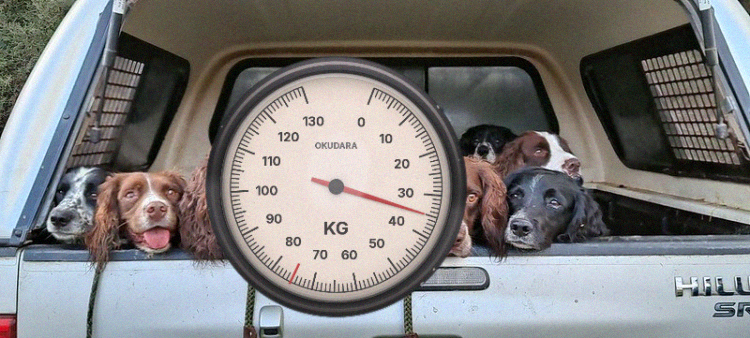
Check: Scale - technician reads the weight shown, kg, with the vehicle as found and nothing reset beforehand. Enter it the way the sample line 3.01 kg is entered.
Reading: 35 kg
